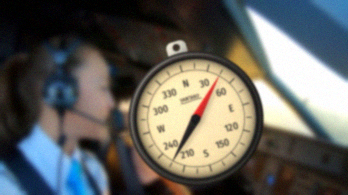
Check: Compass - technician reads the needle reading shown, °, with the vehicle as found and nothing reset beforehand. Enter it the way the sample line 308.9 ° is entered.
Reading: 45 °
